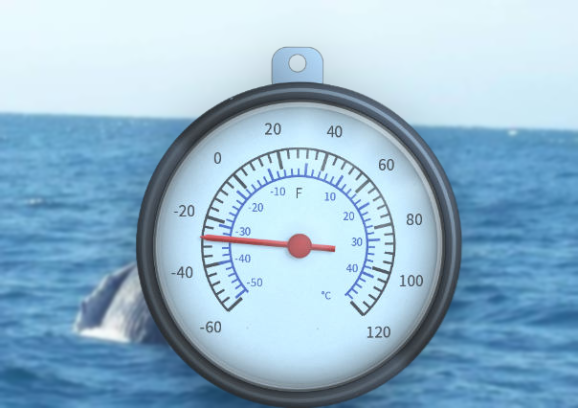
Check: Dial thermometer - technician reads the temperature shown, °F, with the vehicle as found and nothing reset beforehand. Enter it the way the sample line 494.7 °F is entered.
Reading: -28 °F
